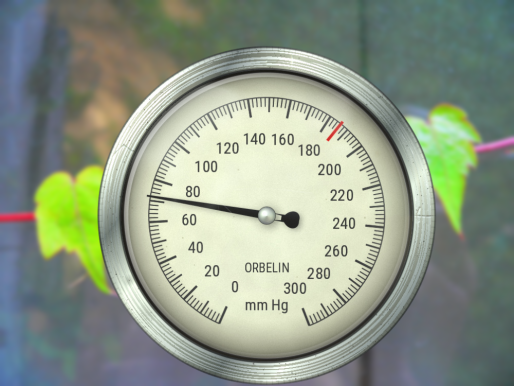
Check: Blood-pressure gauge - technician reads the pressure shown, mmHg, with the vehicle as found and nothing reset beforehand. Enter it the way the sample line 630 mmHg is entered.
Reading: 72 mmHg
